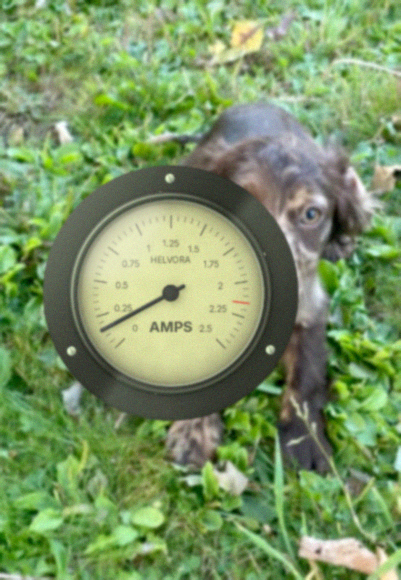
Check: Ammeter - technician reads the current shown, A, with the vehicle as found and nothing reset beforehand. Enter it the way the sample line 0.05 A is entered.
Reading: 0.15 A
